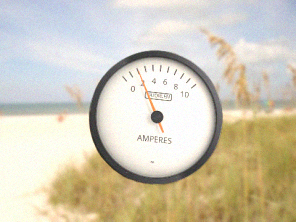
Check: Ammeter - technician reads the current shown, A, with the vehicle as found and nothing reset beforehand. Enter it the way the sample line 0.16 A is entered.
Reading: 2 A
